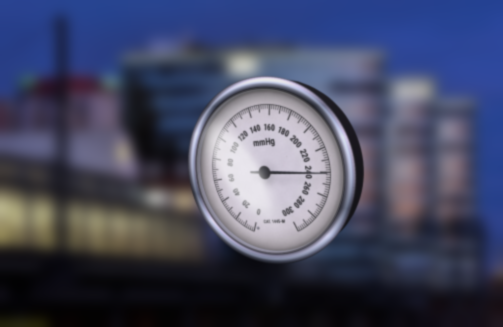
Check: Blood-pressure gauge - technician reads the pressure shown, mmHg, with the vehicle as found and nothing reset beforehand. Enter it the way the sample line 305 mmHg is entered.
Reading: 240 mmHg
